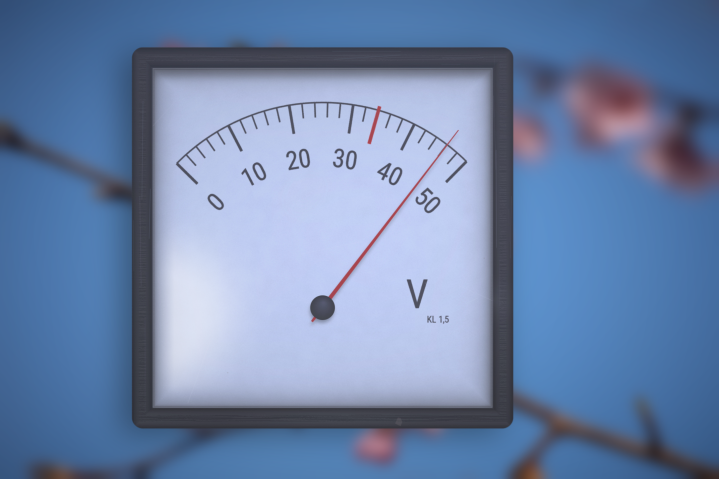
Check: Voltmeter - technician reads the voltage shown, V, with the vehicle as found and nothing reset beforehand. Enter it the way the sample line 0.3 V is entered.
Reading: 46 V
